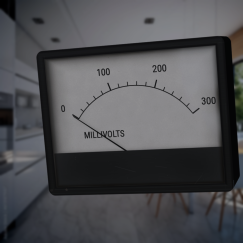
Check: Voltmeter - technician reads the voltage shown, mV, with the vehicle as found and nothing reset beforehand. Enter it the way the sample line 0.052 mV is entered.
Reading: 0 mV
